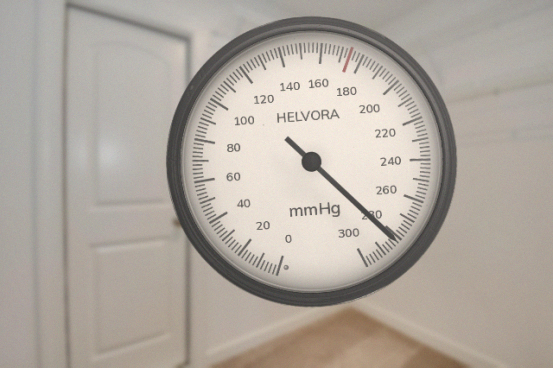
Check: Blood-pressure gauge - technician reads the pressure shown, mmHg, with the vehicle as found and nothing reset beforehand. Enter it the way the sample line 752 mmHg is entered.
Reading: 282 mmHg
